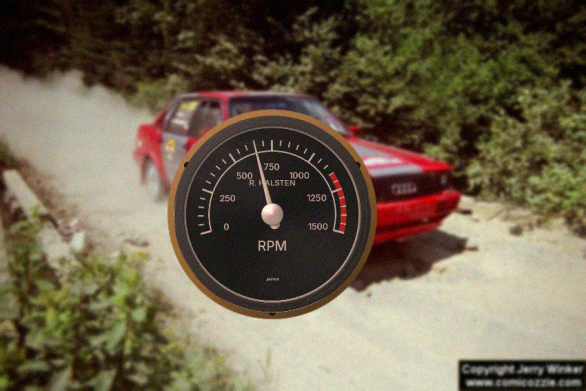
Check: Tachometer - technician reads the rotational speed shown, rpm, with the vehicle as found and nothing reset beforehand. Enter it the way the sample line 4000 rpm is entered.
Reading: 650 rpm
